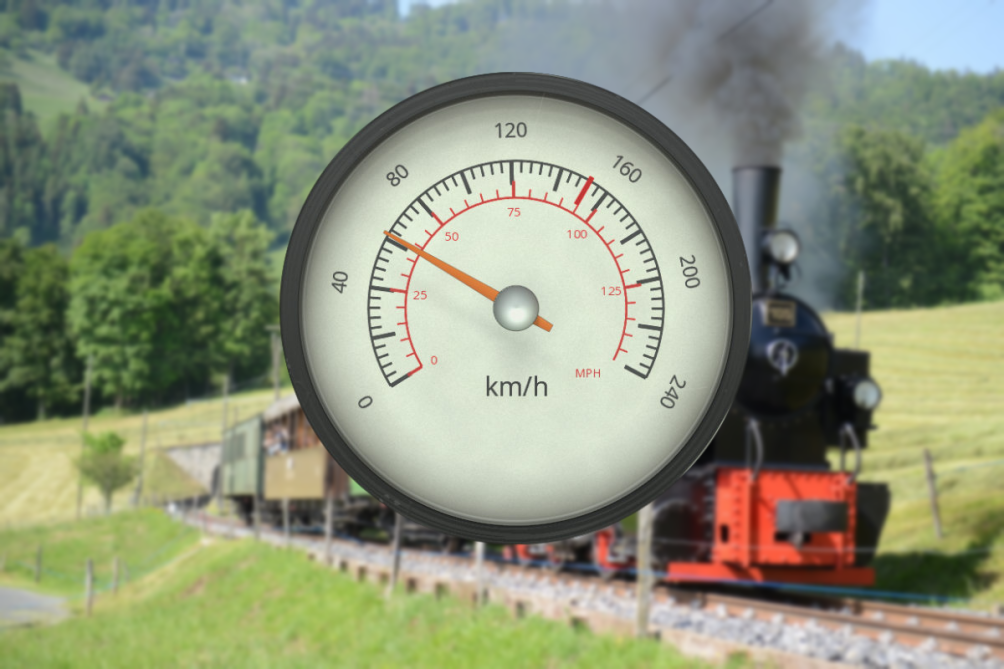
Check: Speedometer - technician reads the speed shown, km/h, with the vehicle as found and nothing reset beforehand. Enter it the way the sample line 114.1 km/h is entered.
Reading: 62 km/h
